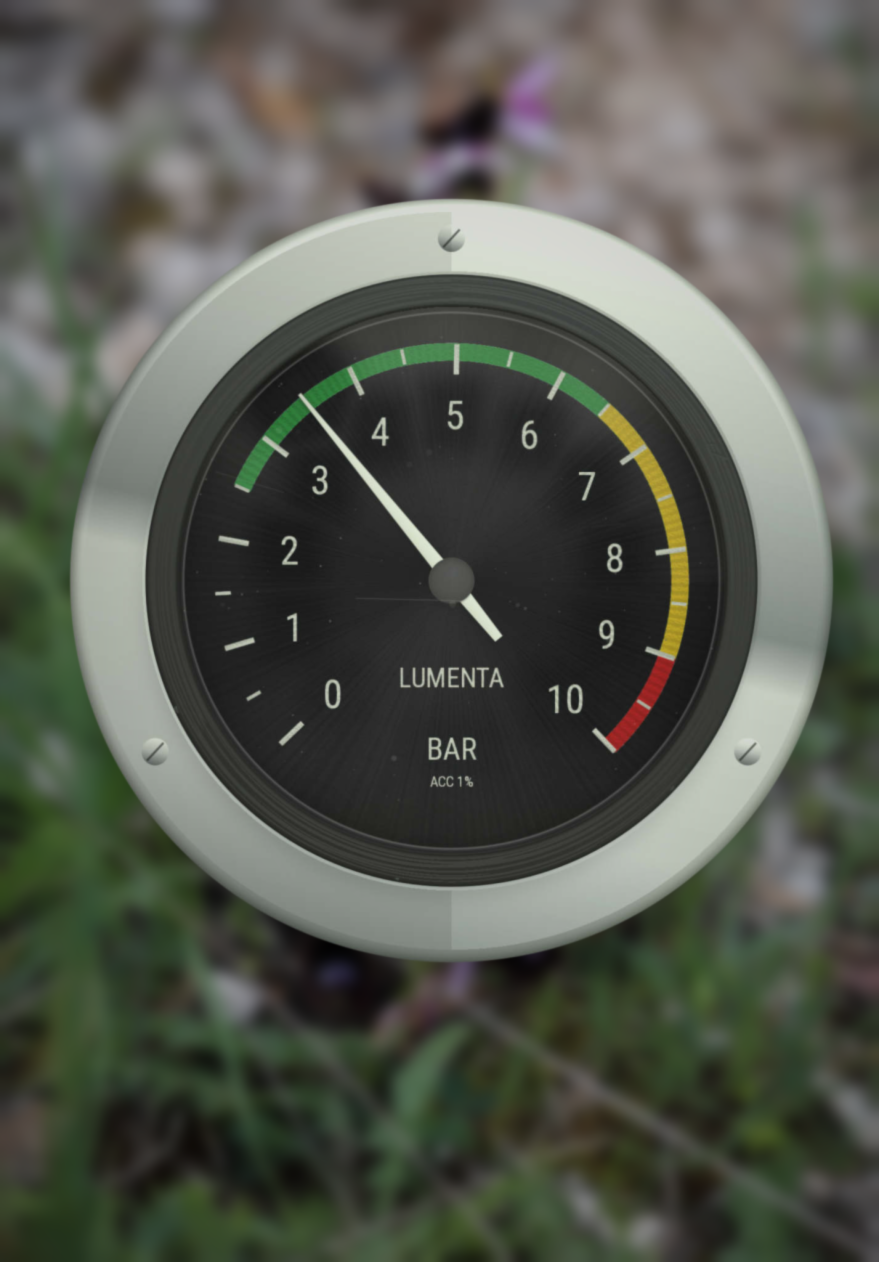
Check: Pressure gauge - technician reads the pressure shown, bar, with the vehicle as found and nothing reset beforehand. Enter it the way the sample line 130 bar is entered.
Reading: 3.5 bar
